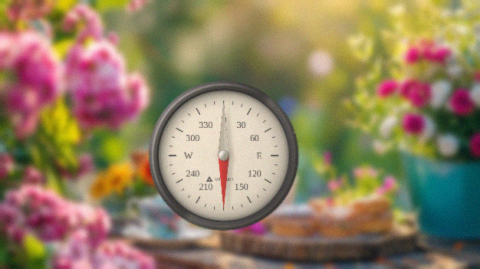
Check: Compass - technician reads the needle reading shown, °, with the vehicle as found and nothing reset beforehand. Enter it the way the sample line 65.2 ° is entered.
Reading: 180 °
